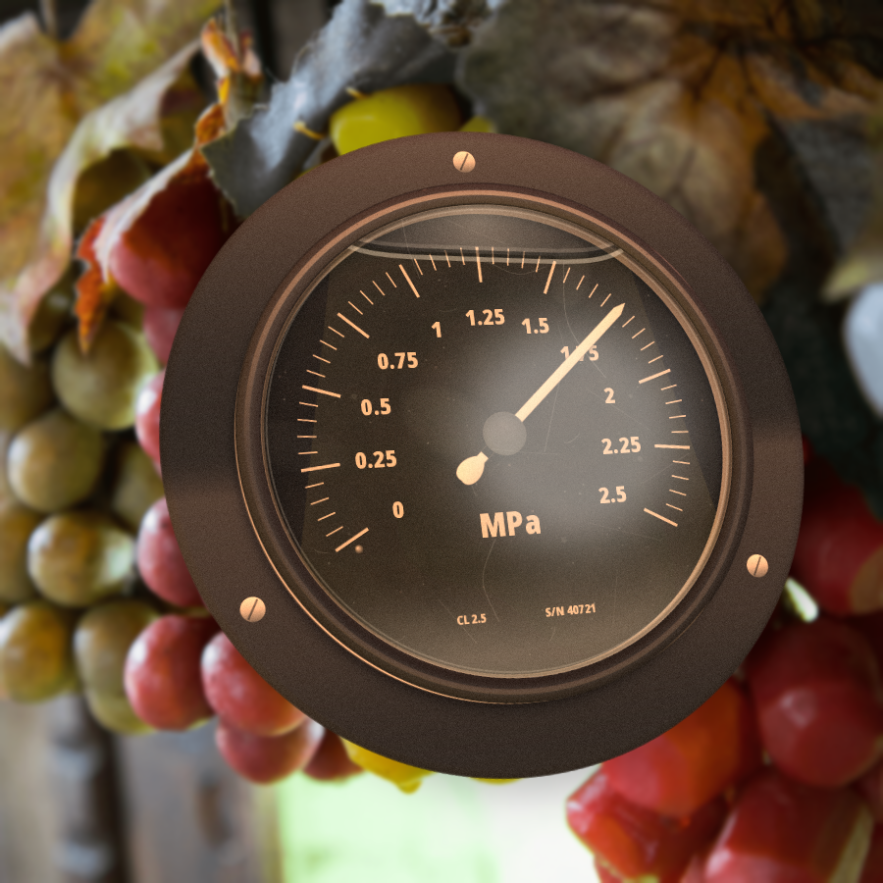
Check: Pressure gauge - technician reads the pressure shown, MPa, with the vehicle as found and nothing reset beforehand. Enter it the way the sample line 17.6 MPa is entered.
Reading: 1.75 MPa
